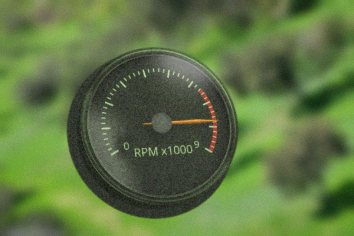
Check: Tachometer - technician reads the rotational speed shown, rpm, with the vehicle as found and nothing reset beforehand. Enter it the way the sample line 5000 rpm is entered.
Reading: 7800 rpm
